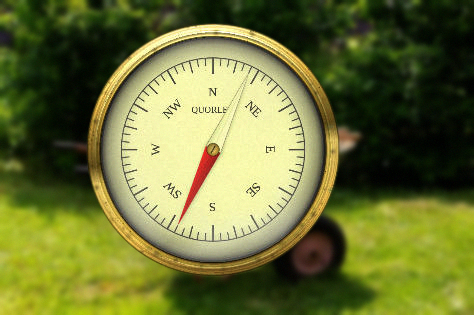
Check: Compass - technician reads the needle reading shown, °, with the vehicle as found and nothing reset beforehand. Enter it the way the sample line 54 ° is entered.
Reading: 205 °
